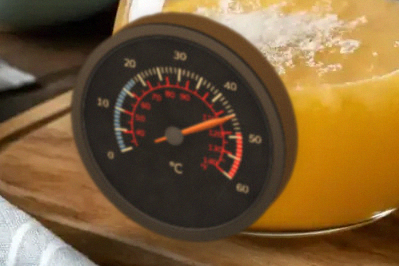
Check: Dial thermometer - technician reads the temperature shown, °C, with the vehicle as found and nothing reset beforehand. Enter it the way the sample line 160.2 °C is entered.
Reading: 45 °C
